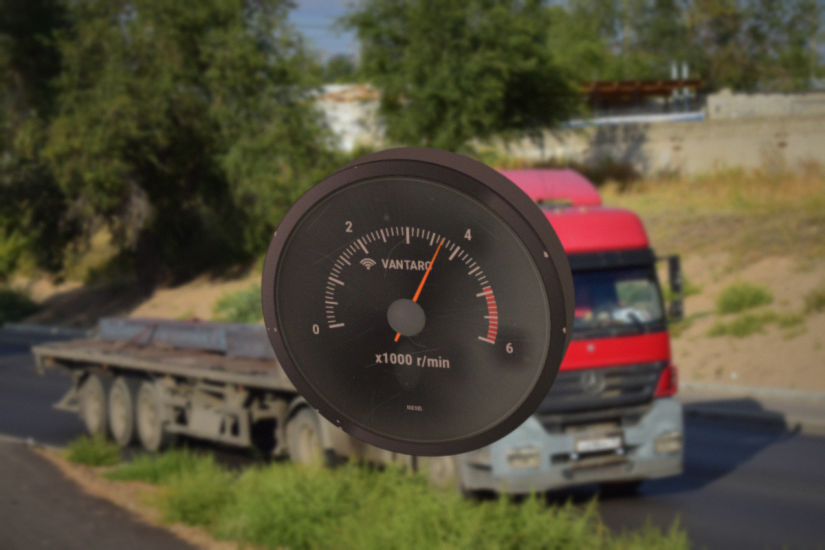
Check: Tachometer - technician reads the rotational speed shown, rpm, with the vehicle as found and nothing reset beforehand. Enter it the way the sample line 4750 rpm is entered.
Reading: 3700 rpm
